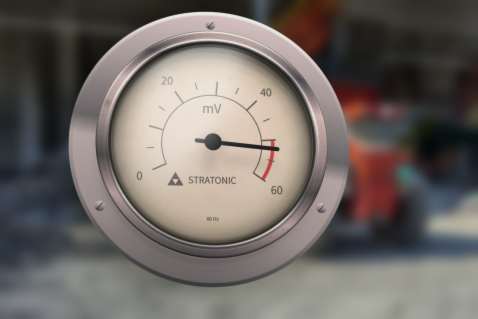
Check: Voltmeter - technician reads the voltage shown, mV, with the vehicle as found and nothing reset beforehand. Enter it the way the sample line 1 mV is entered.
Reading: 52.5 mV
